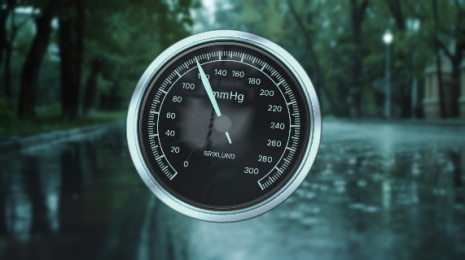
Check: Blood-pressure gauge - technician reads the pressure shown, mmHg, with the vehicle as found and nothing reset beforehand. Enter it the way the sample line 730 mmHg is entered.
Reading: 120 mmHg
